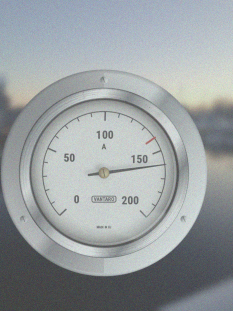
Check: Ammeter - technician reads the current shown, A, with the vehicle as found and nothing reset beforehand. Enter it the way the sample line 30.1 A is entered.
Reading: 160 A
